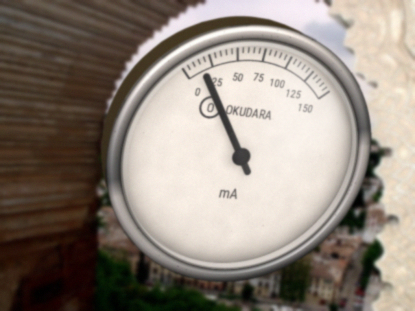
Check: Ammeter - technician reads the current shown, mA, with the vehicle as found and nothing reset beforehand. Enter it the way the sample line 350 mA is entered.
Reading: 15 mA
